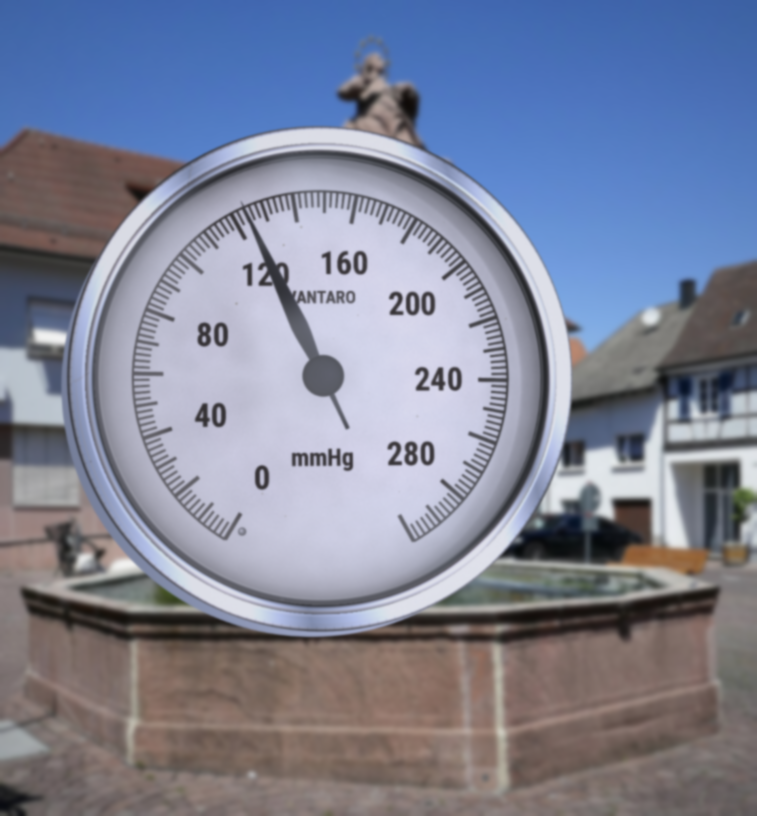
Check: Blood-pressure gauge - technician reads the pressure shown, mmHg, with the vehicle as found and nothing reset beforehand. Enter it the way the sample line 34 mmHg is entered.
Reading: 124 mmHg
